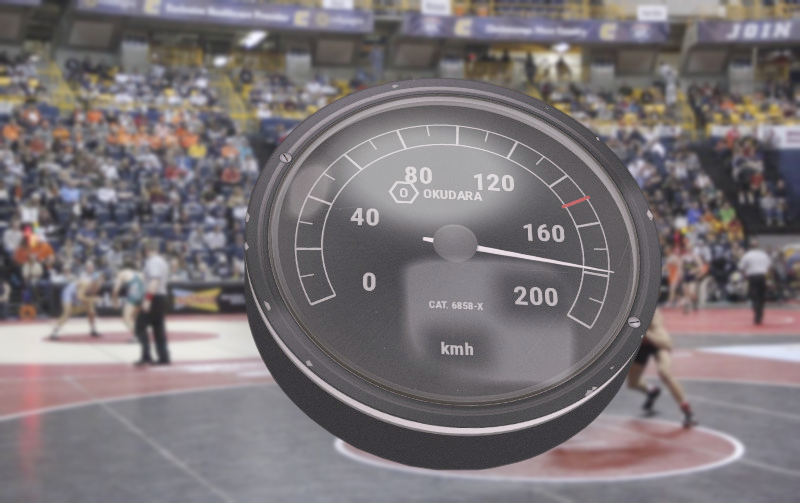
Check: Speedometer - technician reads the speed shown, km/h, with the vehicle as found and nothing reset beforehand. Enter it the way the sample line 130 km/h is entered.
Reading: 180 km/h
